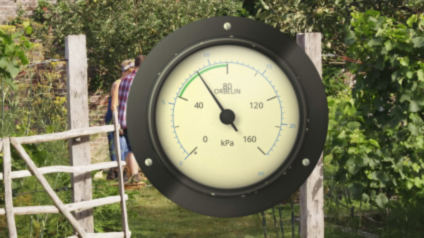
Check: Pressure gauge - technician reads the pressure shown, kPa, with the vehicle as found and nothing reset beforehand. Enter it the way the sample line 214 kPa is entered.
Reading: 60 kPa
